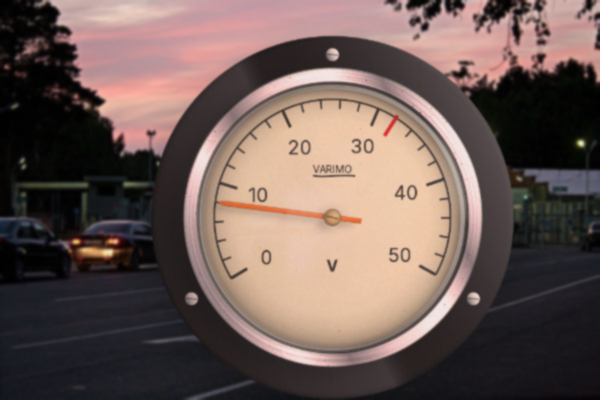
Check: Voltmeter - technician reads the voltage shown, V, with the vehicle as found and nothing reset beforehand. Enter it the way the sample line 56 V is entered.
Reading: 8 V
